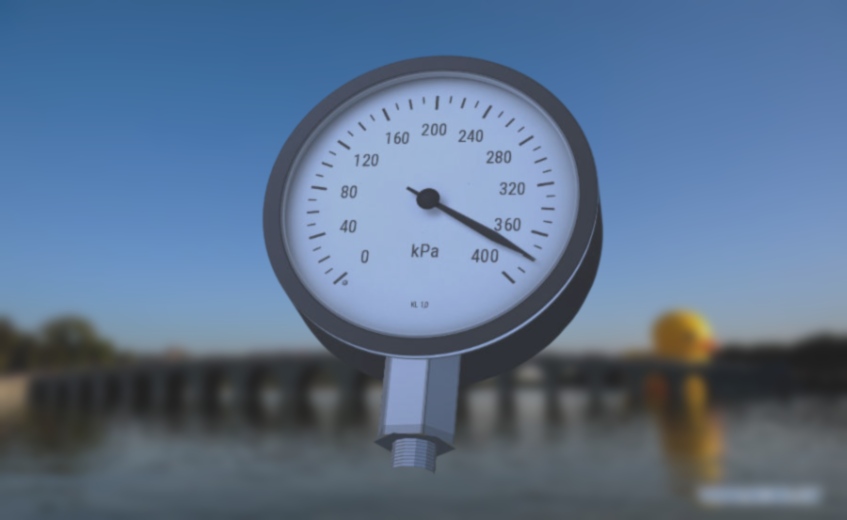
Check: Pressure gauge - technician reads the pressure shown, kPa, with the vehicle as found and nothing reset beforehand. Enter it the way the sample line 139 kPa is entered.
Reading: 380 kPa
